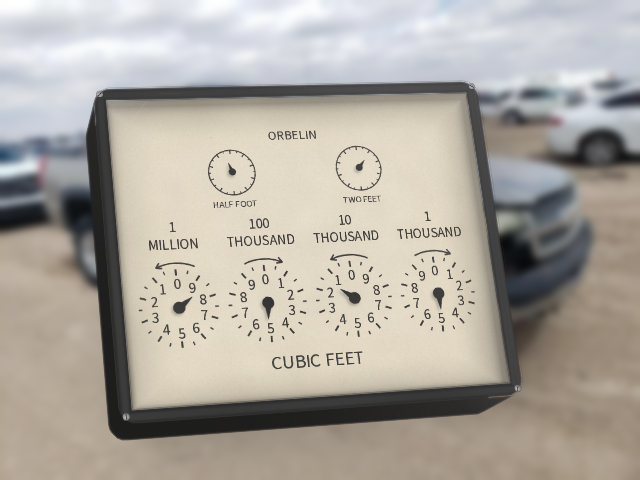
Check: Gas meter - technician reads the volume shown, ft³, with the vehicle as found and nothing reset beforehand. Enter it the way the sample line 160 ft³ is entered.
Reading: 851500 ft³
